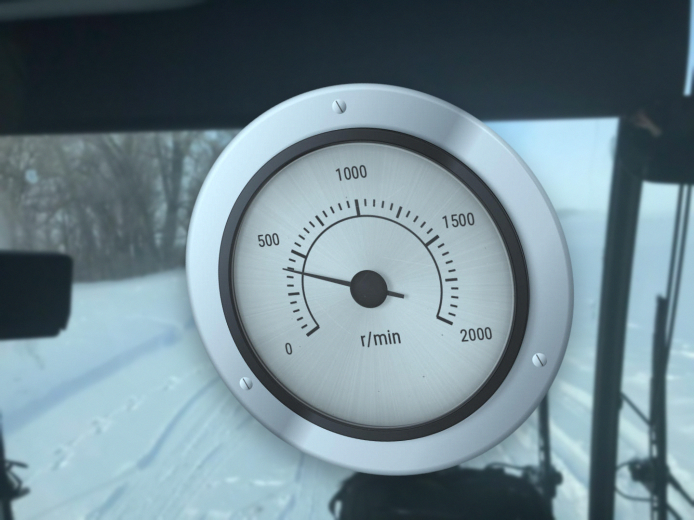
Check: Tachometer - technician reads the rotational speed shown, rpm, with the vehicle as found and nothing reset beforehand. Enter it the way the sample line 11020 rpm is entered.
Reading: 400 rpm
